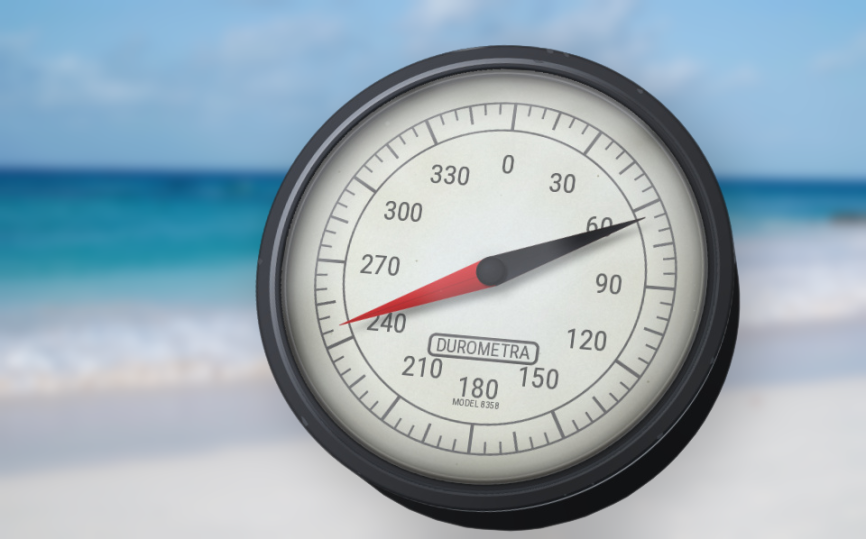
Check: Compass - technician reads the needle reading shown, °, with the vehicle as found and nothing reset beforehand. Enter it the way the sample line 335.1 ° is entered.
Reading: 245 °
